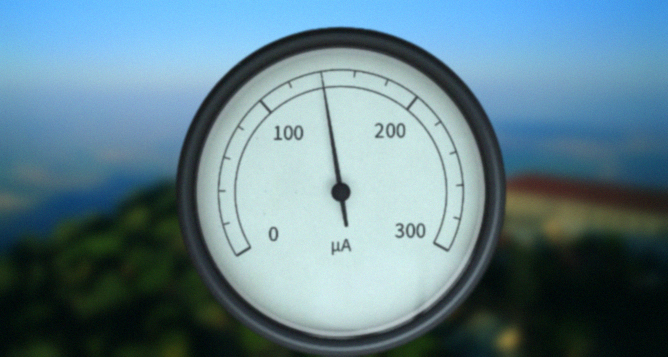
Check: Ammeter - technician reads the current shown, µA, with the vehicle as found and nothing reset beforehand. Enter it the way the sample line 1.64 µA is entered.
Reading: 140 µA
